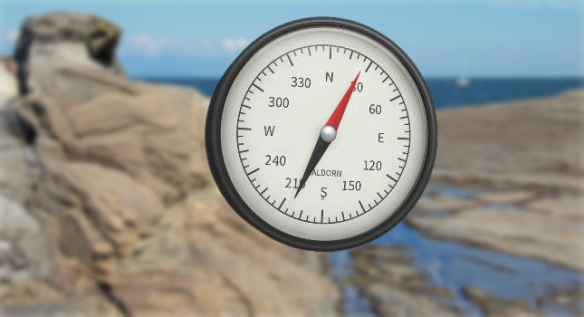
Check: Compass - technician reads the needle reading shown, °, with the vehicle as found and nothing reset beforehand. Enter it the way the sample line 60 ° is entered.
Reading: 25 °
